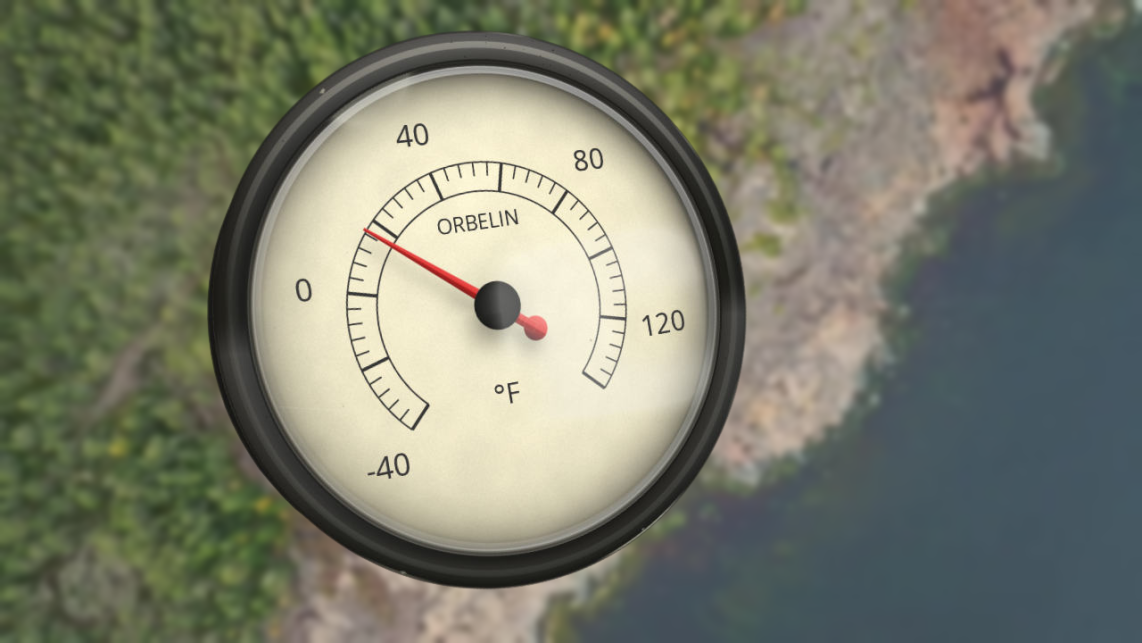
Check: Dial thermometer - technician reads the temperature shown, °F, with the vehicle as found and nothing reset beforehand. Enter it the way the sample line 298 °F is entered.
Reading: 16 °F
